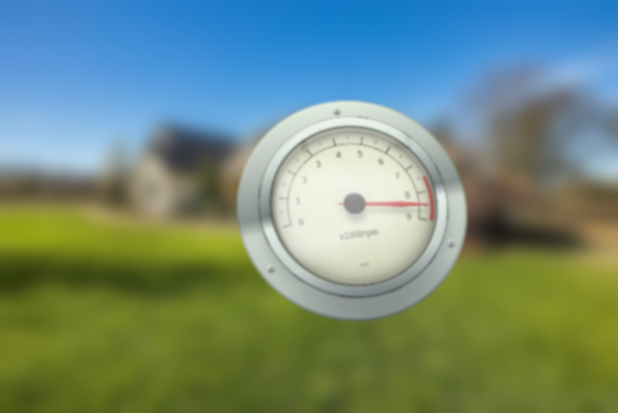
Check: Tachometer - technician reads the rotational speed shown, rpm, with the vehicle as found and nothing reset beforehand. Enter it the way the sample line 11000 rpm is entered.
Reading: 8500 rpm
